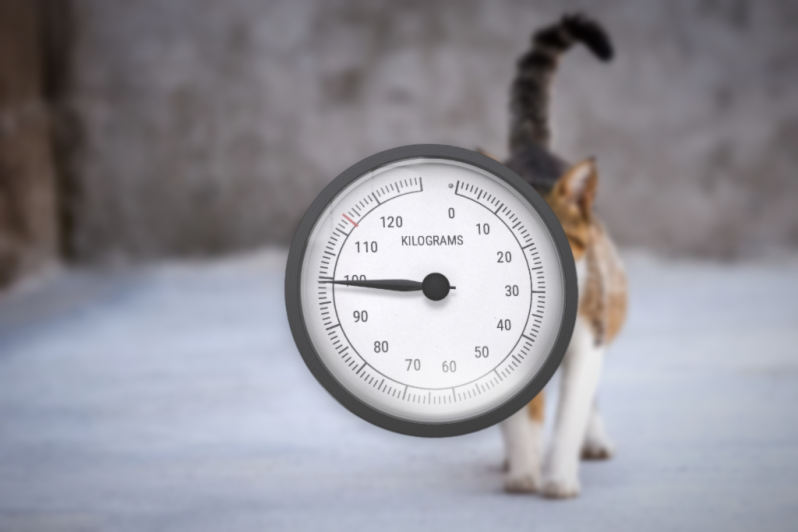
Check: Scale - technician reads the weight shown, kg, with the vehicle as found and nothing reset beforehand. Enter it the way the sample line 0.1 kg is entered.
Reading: 99 kg
